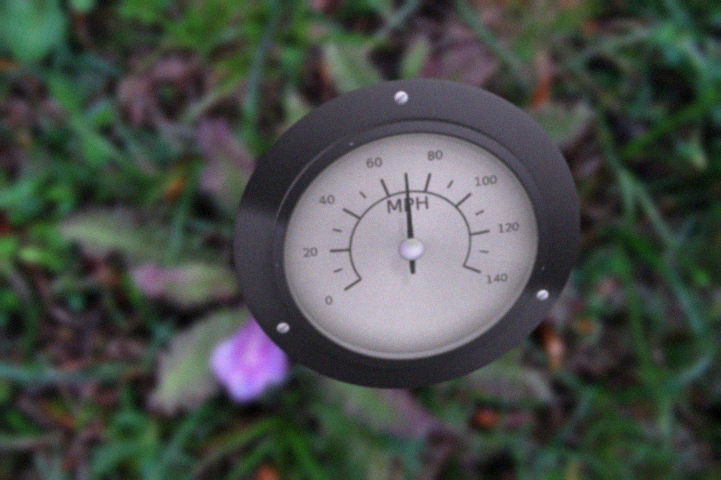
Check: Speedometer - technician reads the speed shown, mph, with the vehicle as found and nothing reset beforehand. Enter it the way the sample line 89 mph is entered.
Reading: 70 mph
